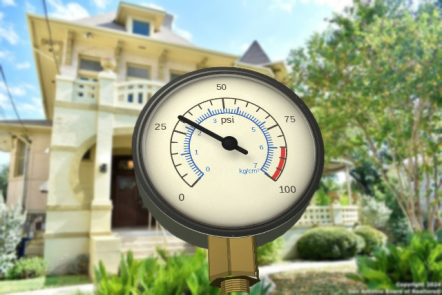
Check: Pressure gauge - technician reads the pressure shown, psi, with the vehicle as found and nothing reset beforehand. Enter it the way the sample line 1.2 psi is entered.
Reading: 30 psi
